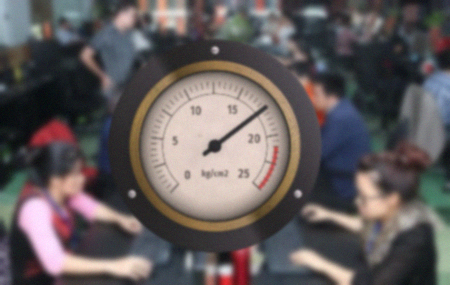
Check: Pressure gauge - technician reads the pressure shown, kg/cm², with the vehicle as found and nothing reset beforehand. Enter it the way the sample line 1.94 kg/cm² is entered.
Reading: 17.5 kg/cm²
